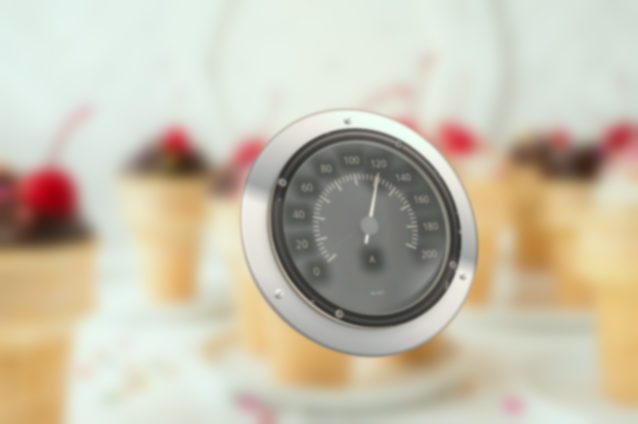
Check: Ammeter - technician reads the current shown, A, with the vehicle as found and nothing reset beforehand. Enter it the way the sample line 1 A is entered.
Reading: 120 A
